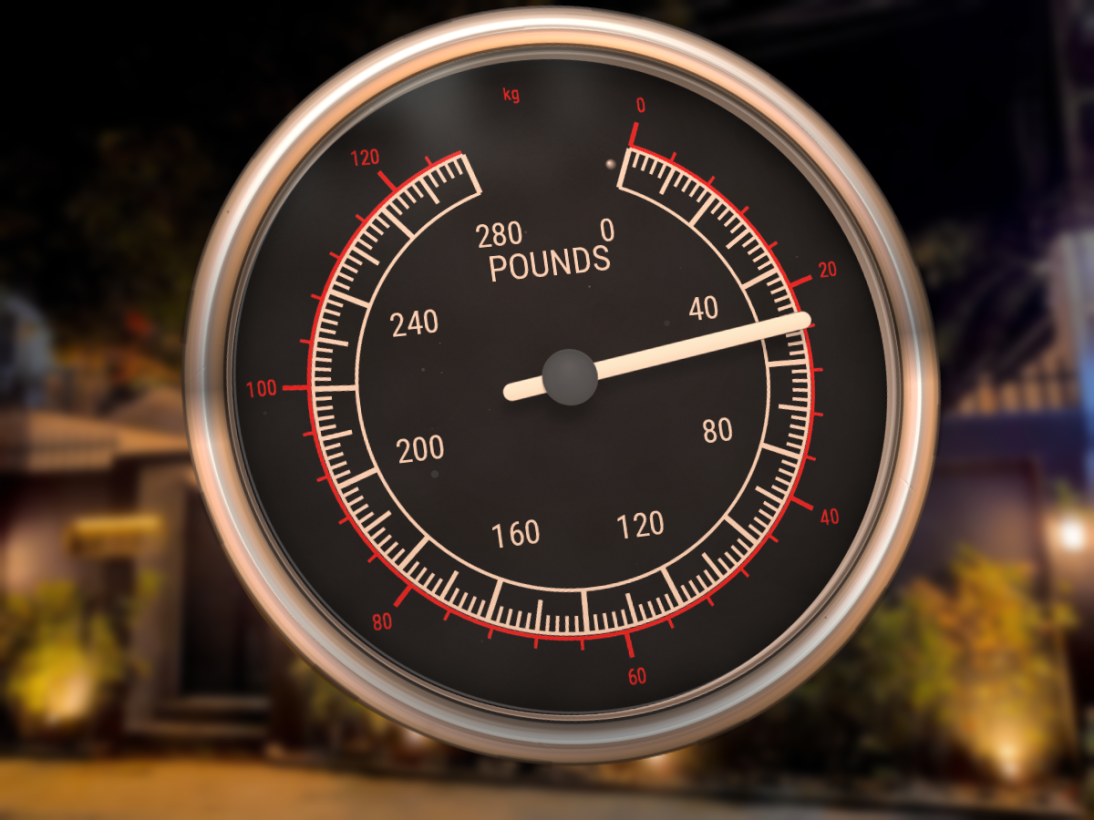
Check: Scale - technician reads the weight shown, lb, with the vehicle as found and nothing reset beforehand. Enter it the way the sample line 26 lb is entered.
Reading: 52 lb
